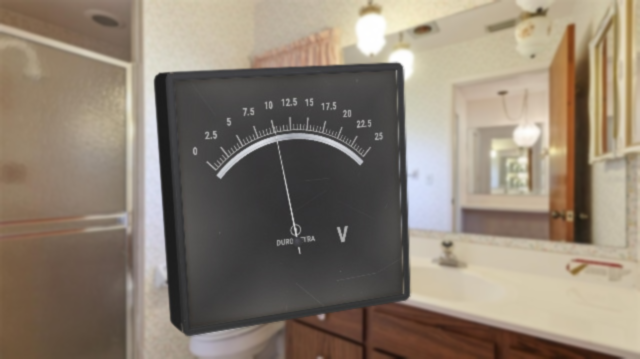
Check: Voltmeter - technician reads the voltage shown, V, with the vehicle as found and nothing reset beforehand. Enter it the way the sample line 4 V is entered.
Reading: 10 V
